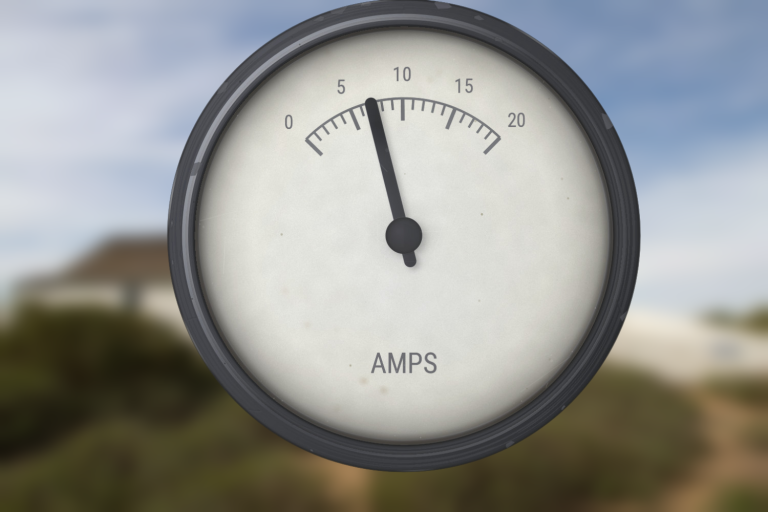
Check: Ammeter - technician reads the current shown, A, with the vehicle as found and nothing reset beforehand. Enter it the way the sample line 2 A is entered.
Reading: 7 A
